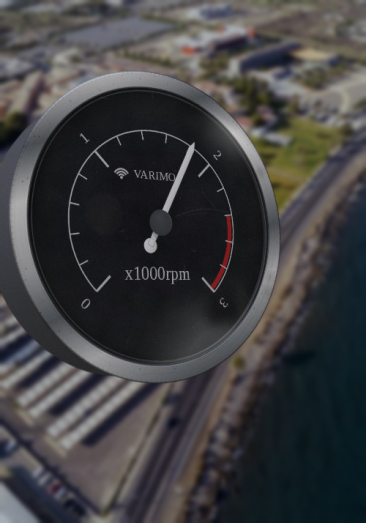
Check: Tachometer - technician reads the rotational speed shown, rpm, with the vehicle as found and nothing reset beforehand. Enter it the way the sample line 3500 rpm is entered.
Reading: 1800 rpm
